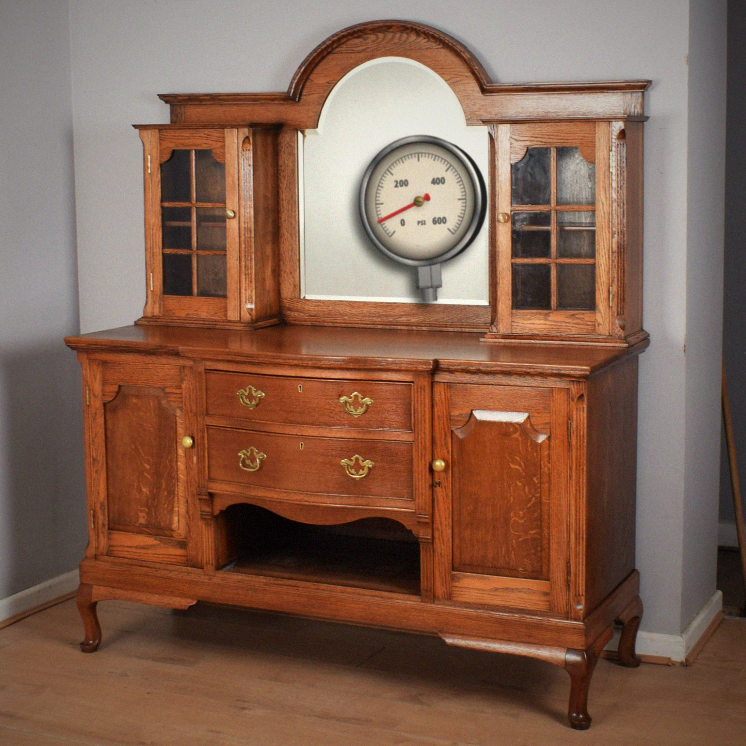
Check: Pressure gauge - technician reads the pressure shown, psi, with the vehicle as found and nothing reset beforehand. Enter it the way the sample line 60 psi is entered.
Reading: 50 psi
